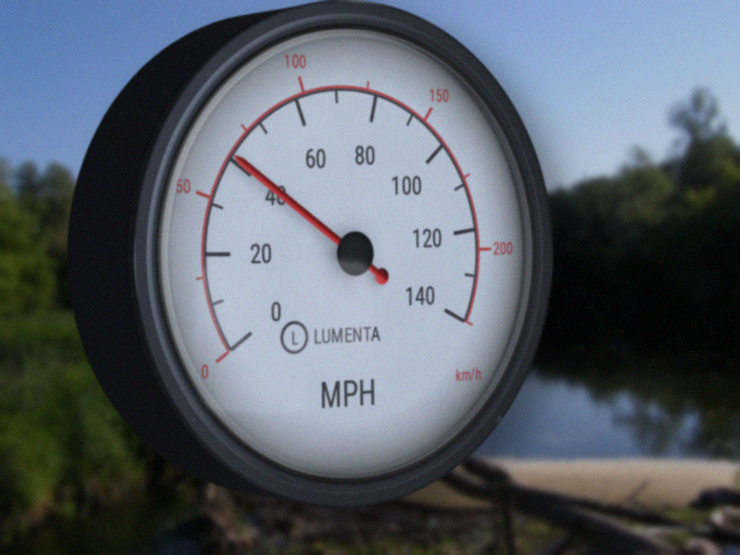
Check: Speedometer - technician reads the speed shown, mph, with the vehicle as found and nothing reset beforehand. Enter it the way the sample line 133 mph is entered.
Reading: 40 mph
